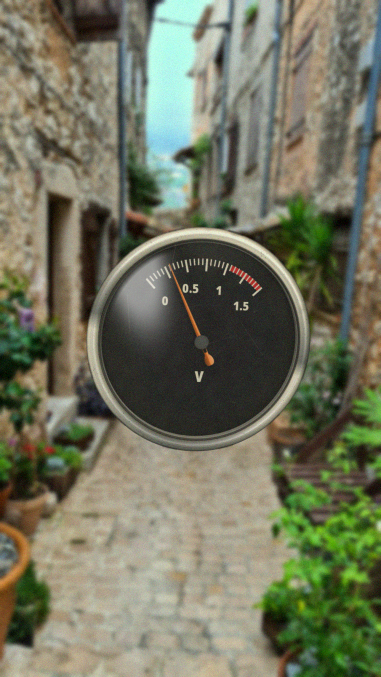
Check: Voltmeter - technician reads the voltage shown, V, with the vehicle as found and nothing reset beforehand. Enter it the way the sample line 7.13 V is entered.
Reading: 0.3 V
